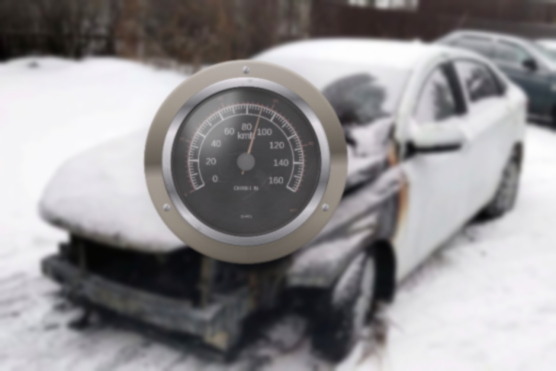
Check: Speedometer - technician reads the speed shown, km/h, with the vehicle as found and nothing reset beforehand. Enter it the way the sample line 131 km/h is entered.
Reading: 90 km/h
